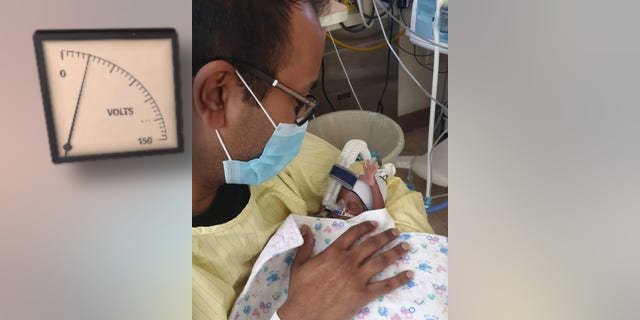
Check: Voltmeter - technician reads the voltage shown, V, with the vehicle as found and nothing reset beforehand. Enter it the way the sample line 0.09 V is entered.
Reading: 25 V
